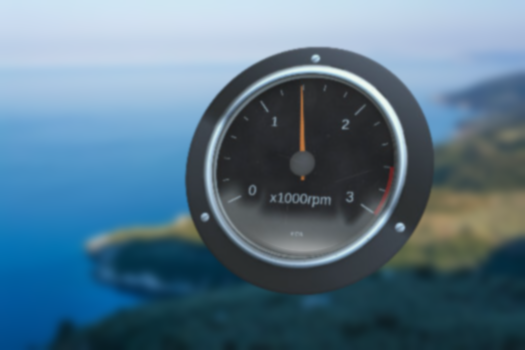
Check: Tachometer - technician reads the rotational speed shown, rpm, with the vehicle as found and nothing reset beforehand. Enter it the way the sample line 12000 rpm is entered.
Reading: 1400 rpm
